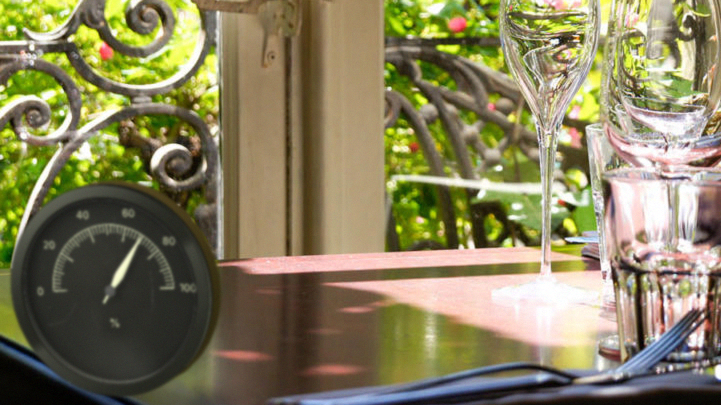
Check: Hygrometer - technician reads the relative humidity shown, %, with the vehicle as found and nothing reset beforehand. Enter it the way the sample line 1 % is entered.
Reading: 70 %
